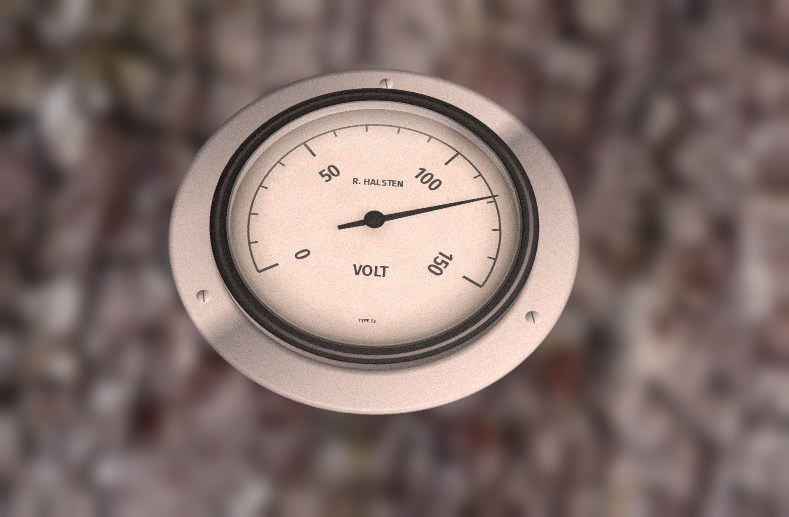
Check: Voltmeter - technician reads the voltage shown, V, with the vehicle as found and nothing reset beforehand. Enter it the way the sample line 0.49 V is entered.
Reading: 120 V
